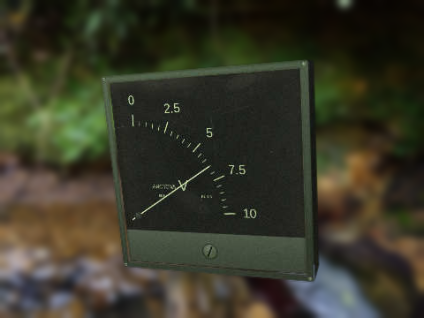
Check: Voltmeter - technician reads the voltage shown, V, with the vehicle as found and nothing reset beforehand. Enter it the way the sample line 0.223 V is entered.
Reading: 6.5 V
